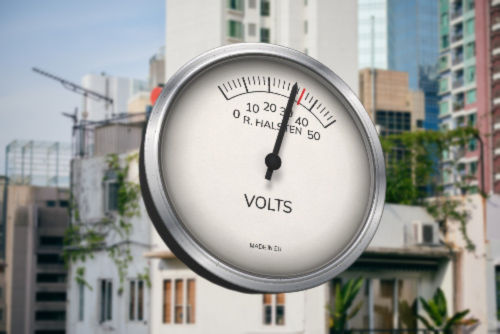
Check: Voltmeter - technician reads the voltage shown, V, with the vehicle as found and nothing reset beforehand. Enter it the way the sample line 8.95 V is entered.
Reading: 30 V
